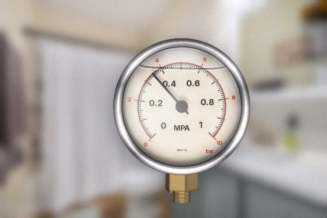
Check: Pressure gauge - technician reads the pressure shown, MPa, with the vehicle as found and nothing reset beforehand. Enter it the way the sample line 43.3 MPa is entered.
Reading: 0.35 MPa
